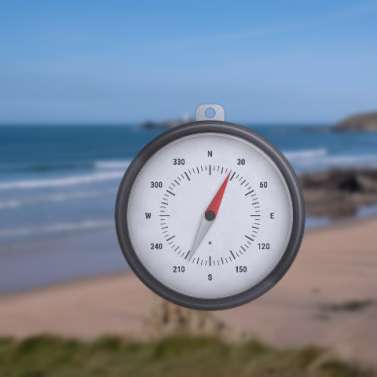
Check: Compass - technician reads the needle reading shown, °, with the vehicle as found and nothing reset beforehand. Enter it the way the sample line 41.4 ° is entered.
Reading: 25 °
